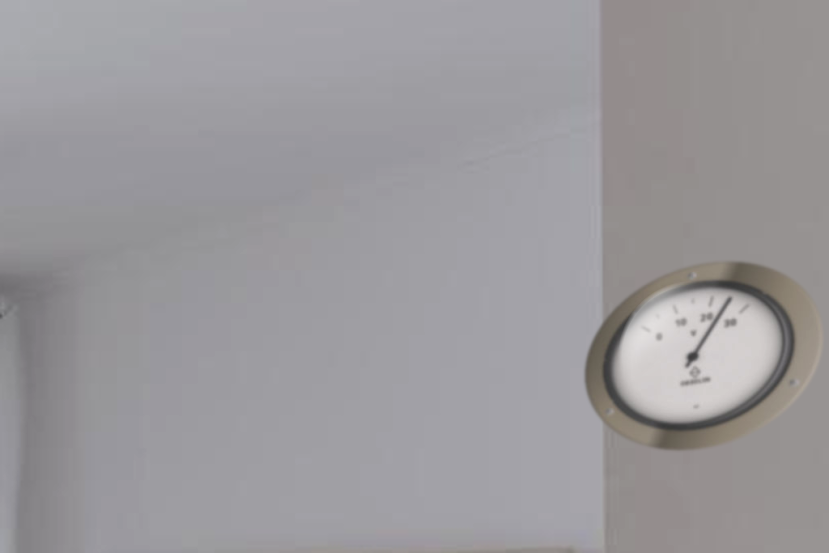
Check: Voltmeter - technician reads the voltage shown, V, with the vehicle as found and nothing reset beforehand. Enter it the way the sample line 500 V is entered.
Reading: 25 V
